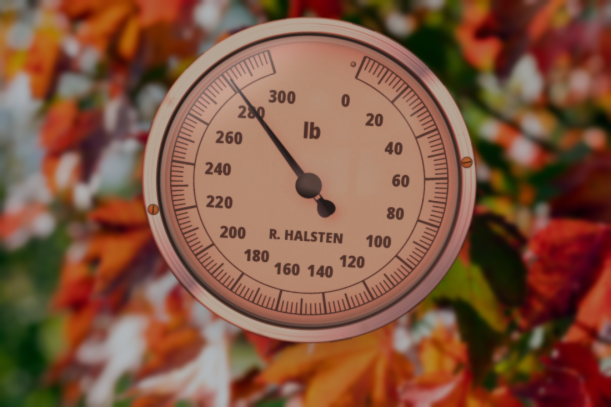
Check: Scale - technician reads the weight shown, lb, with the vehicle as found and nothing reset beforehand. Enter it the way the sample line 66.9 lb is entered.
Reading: 282 lb
